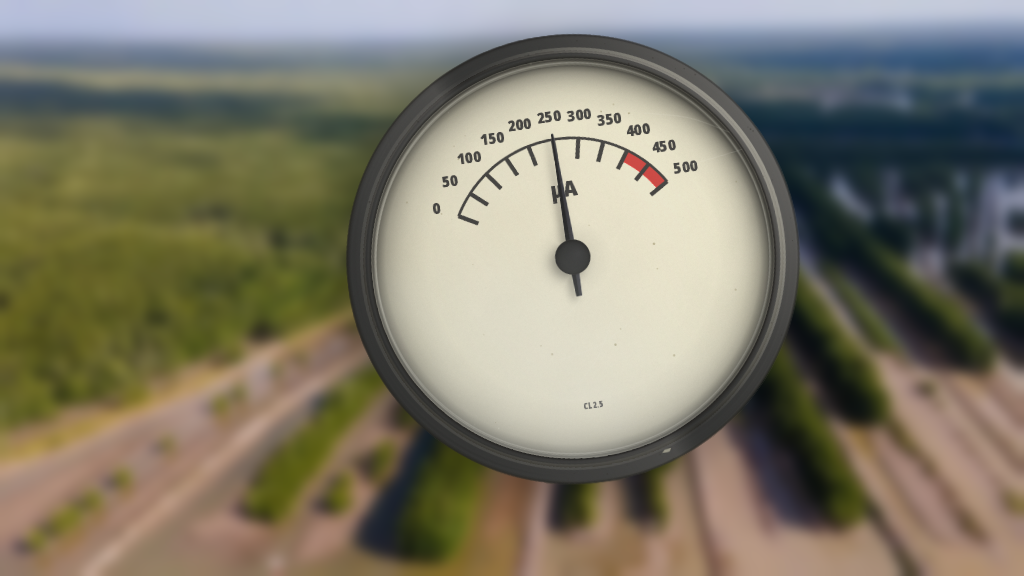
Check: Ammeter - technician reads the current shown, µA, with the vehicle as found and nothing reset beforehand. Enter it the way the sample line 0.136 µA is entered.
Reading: 250 µA
